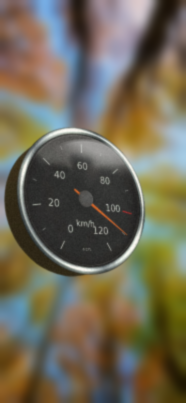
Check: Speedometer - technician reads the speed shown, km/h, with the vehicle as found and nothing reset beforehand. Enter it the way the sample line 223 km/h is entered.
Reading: 110 km/h
